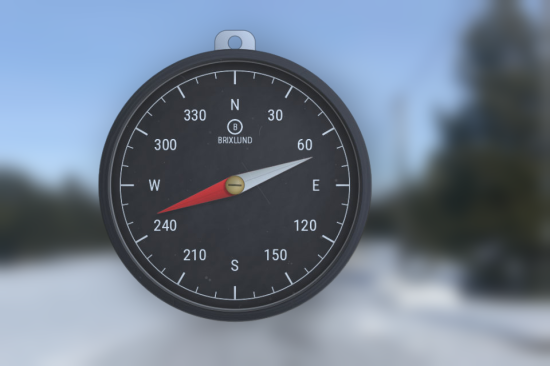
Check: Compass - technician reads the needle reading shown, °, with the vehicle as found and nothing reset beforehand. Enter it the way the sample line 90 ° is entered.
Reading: 250 °
